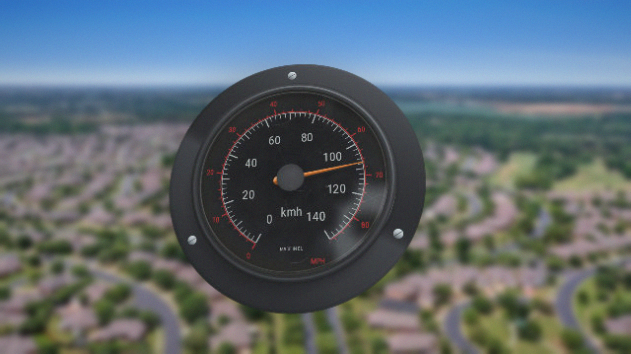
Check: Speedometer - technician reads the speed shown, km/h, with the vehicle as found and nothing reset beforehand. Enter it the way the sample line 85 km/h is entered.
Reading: 108 km/h
